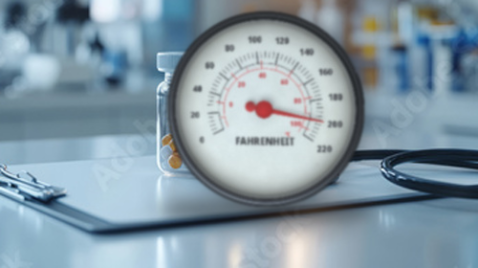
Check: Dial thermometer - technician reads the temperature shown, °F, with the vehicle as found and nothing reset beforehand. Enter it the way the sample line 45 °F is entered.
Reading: 200 °F
